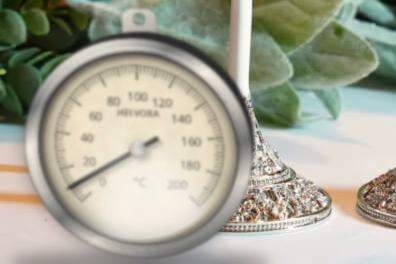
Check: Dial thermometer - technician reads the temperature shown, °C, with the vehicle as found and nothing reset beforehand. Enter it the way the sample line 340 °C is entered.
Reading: 10 °C
